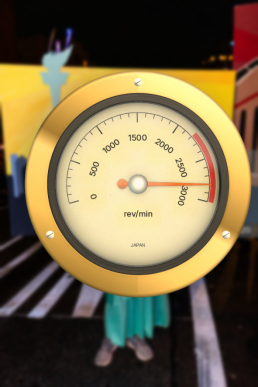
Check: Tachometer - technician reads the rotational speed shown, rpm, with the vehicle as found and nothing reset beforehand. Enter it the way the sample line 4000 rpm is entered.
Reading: 2800 rpm
